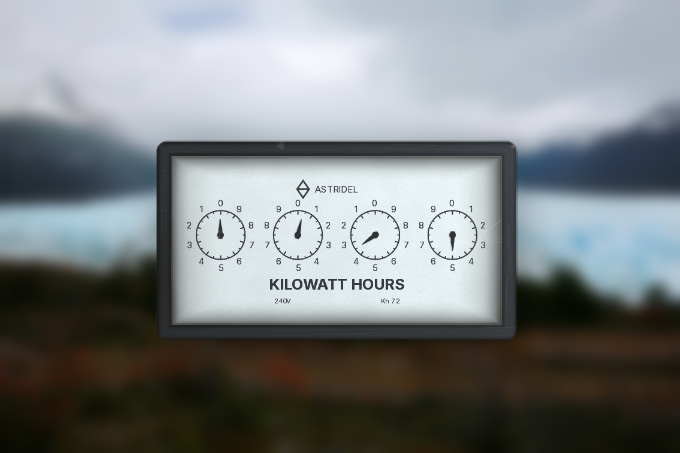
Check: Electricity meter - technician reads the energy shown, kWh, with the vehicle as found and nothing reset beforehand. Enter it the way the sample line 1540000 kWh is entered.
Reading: 35 kWh
